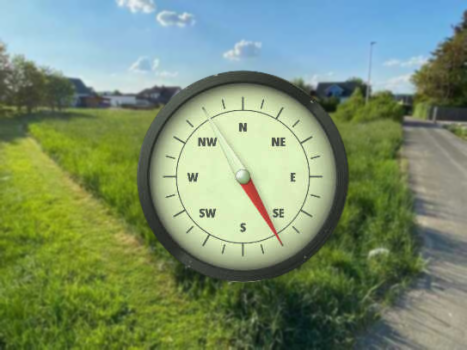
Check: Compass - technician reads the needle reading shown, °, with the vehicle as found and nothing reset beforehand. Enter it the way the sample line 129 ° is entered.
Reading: 150 °
